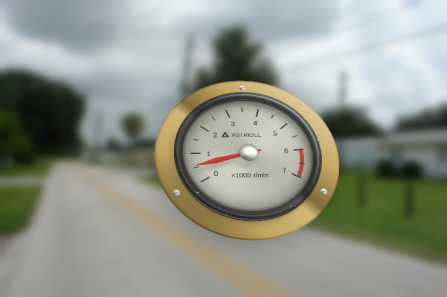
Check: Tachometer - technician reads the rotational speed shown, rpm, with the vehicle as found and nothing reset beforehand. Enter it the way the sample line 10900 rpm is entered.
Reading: 500 rpm
